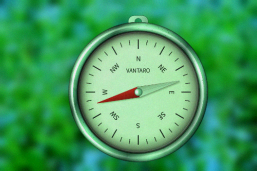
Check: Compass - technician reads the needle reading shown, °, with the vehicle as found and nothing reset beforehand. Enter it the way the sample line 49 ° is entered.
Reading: 255 °
